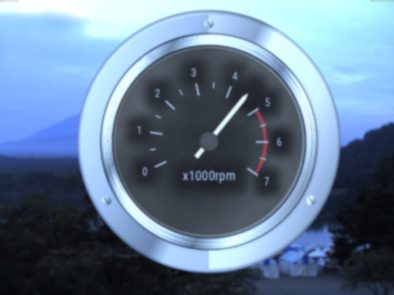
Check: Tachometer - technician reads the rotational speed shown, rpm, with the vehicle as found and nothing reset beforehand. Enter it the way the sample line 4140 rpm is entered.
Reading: 4500 rpm
